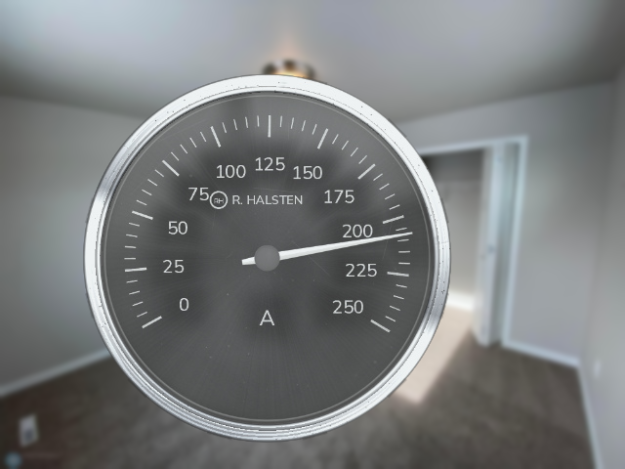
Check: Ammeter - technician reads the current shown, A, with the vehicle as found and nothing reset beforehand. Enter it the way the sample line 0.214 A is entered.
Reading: 207.5 A
